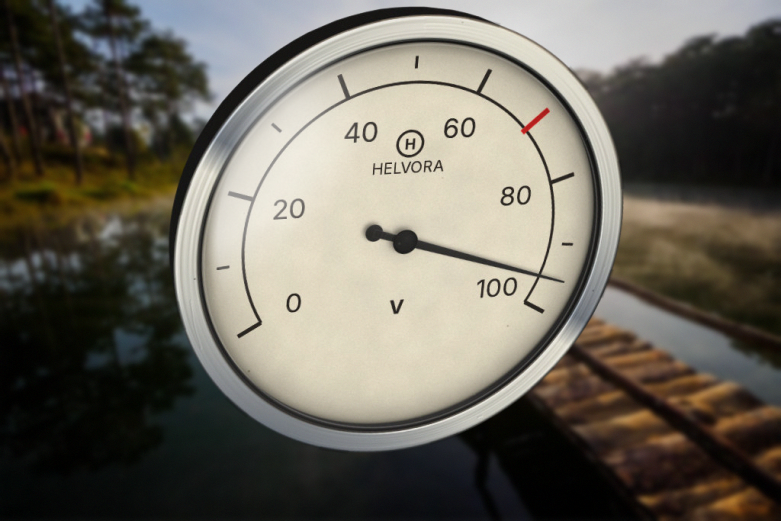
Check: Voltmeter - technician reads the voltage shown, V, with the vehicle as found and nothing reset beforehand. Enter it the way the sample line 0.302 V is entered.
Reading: 95 V
